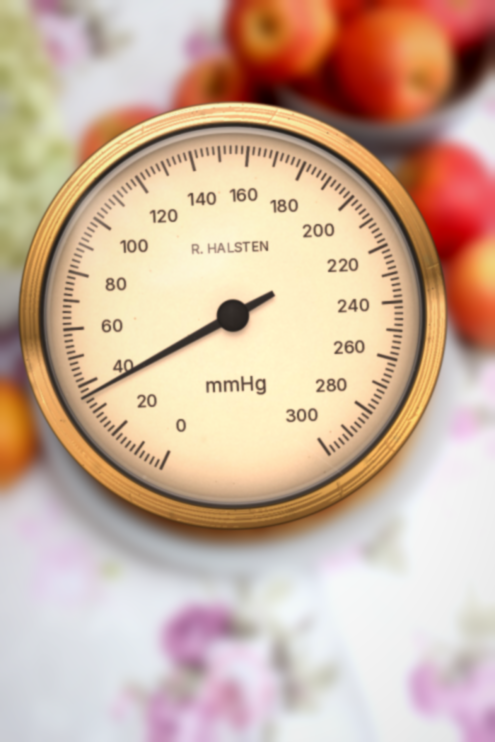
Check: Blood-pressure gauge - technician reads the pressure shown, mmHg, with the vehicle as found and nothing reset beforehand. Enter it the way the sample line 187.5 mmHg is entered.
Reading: 36 mmHg
